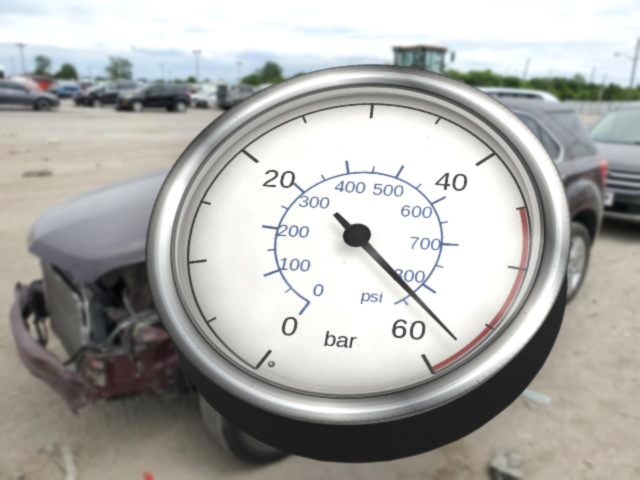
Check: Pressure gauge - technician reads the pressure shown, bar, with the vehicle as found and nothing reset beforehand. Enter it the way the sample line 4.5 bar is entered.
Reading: 57.5 bar
